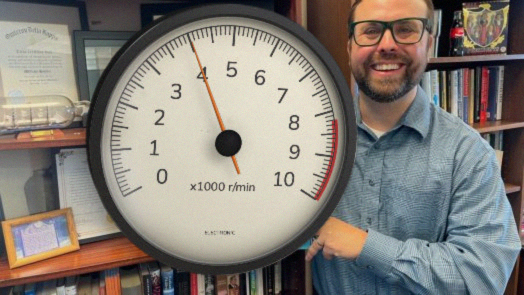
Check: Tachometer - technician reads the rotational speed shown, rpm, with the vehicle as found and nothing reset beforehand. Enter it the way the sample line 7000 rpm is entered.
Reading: 4000 rpm
